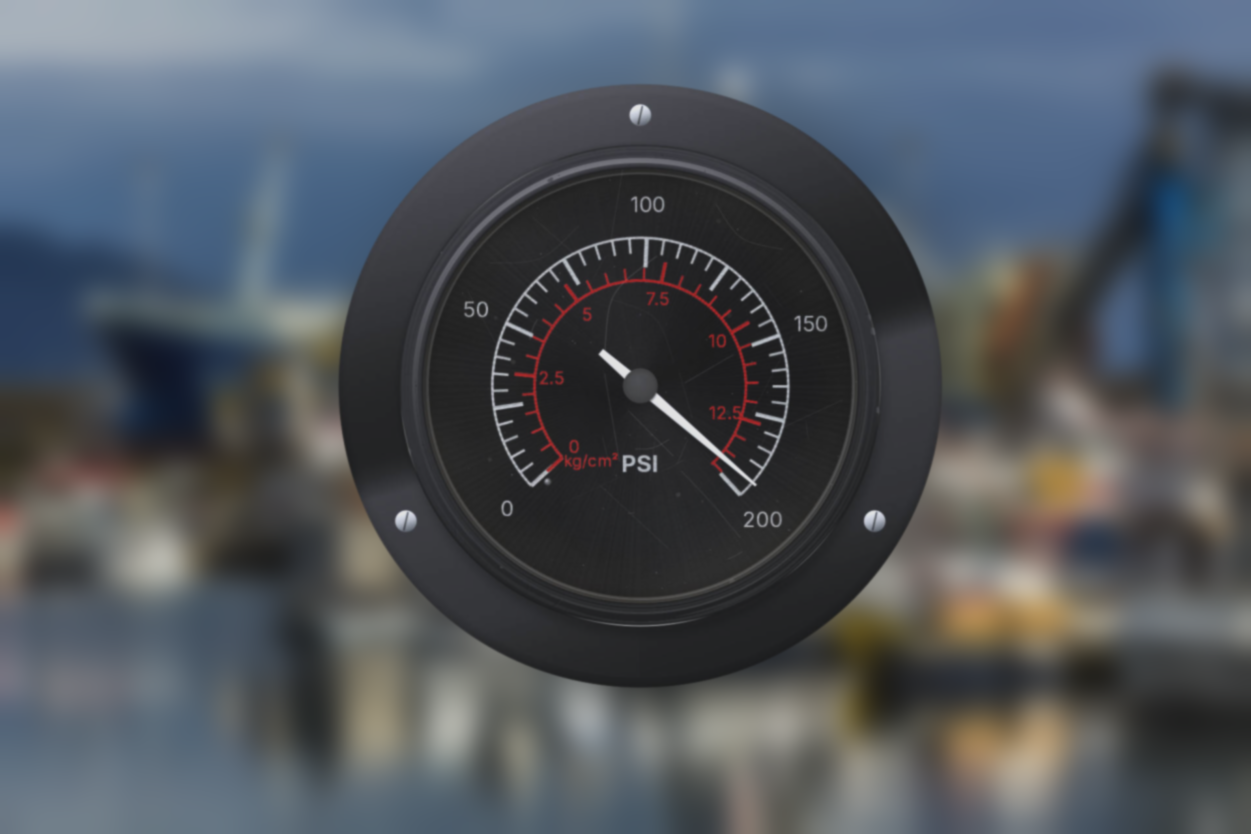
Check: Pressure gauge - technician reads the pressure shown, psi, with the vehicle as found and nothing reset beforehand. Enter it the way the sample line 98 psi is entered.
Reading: 195 psi
